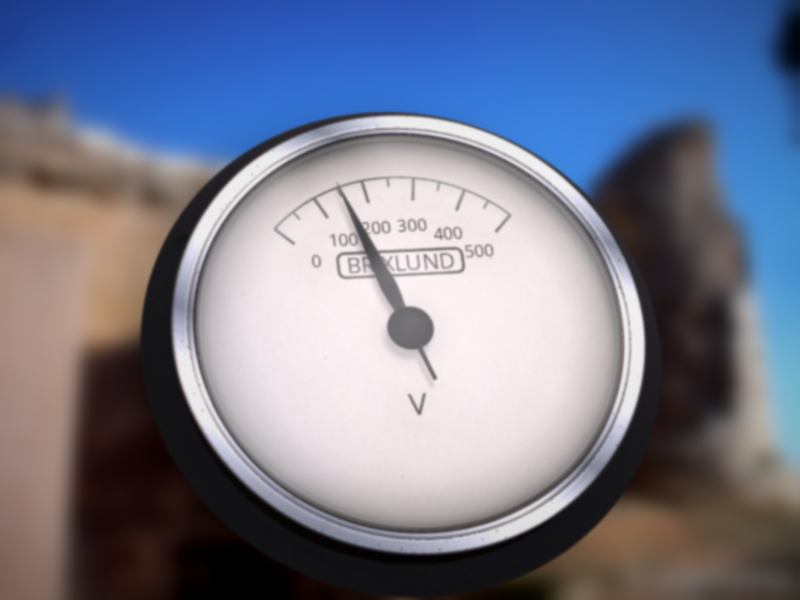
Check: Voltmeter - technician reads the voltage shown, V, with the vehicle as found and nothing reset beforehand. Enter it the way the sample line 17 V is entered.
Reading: 150 V
